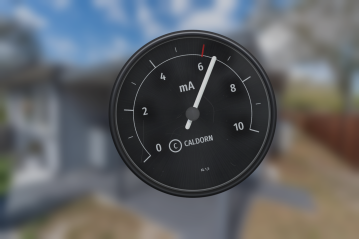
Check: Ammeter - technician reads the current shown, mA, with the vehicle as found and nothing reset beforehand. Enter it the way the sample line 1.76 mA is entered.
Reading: 6.5 mA
